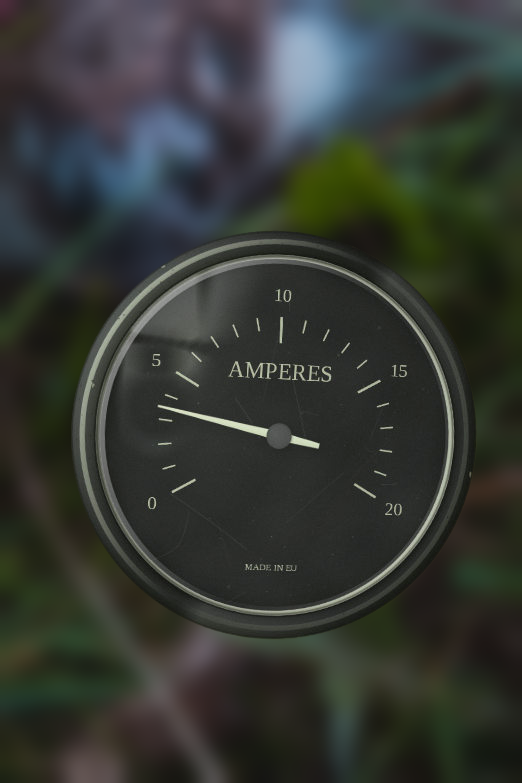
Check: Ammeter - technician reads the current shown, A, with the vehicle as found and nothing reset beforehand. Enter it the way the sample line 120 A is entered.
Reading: 3.5 A
